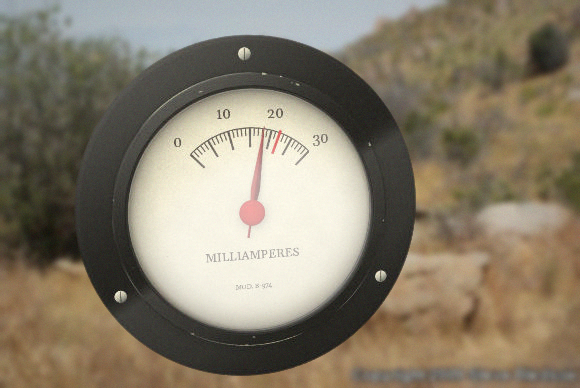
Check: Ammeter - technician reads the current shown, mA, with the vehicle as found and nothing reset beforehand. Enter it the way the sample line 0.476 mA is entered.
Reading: 18 mA
